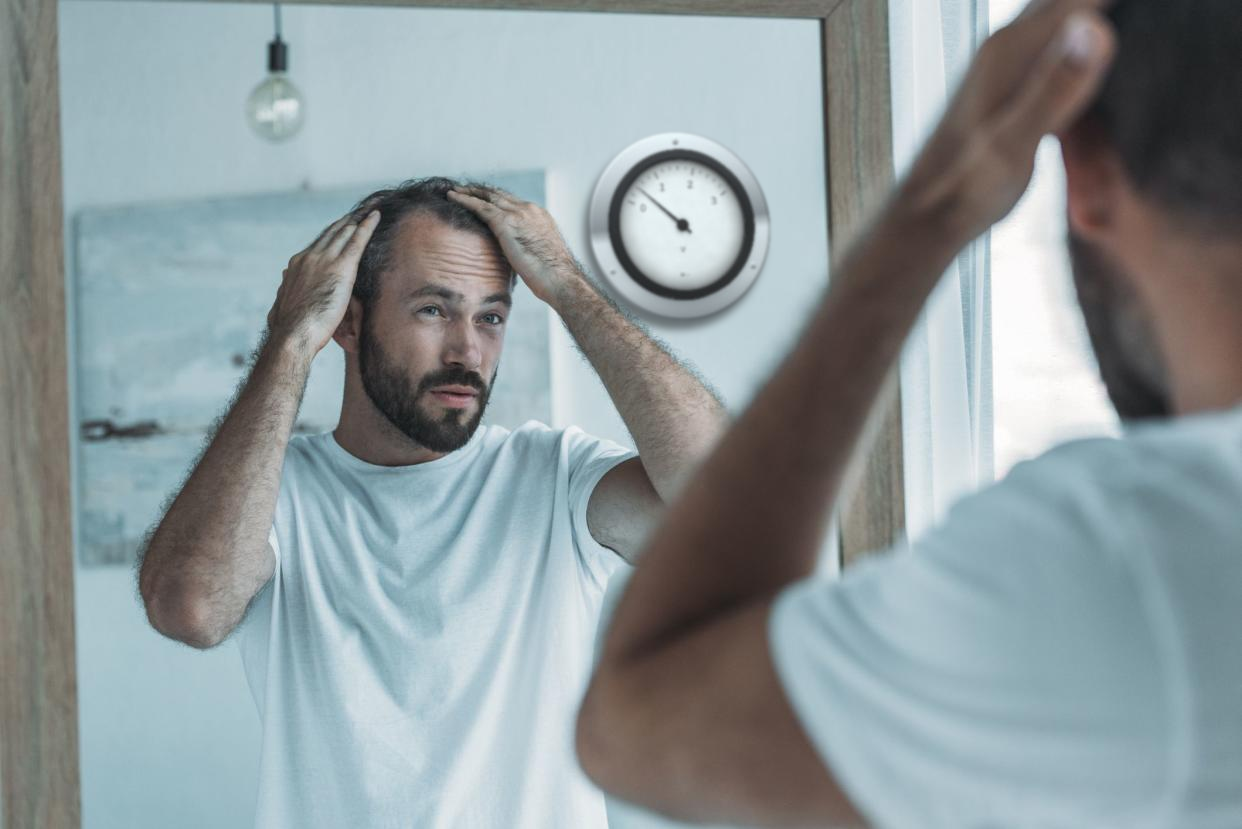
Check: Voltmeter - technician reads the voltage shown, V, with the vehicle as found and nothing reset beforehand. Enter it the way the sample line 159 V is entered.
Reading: 0.4 V
